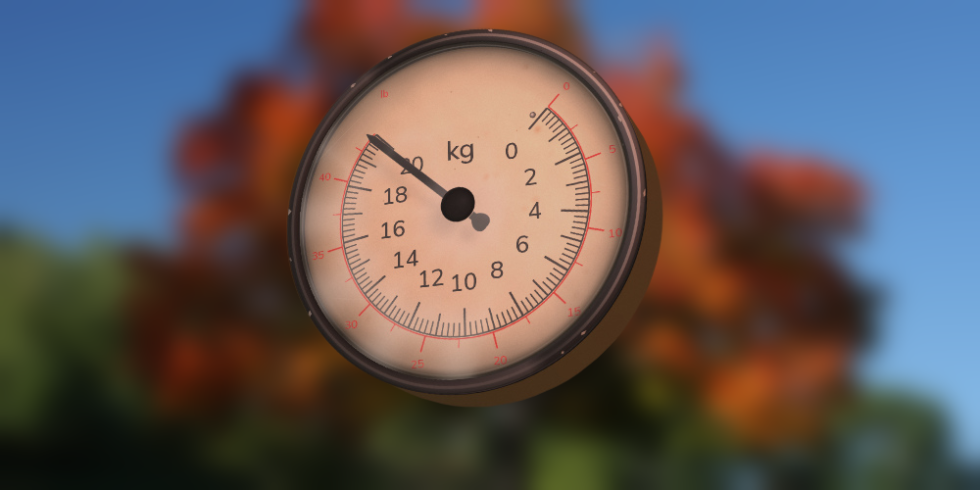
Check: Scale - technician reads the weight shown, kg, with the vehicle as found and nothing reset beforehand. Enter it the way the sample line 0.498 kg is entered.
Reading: 19.8 kg
